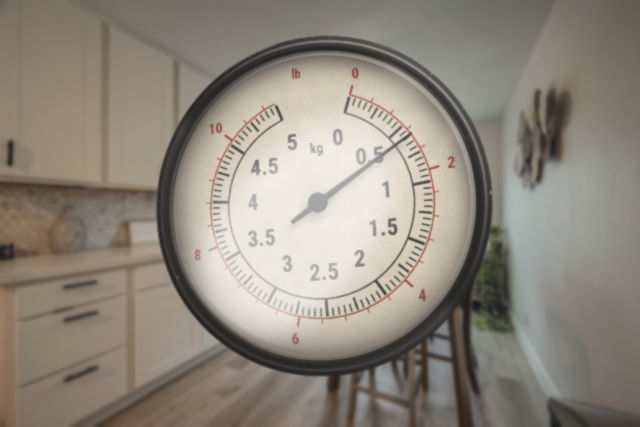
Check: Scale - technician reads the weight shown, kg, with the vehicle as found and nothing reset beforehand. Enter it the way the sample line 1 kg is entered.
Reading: 0.6 kg
